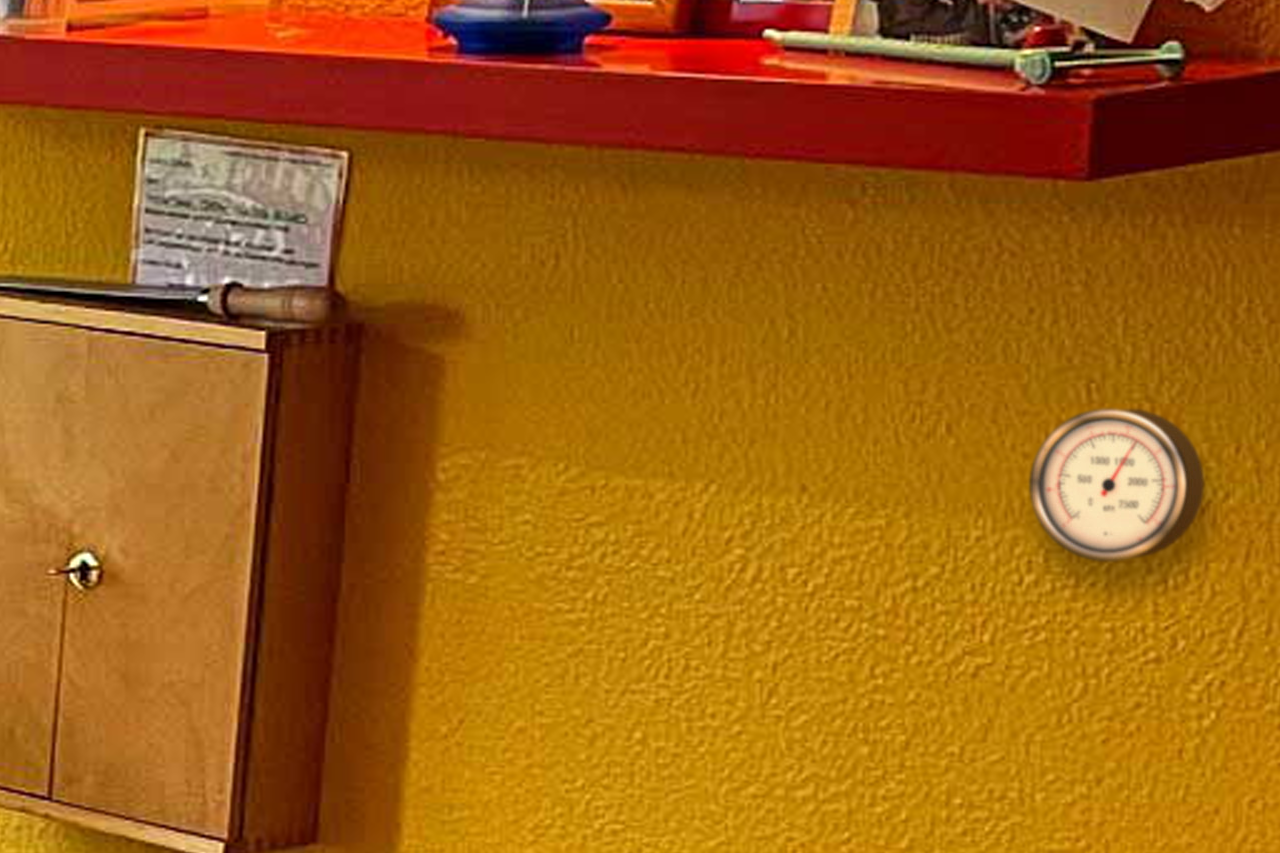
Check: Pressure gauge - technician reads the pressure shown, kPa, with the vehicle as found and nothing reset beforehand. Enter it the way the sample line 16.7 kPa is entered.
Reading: 1500 kPa
